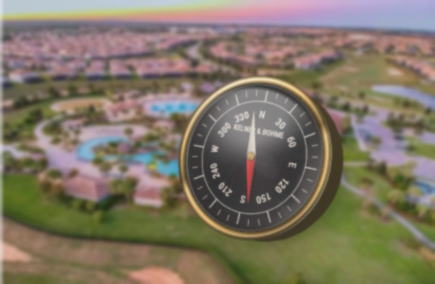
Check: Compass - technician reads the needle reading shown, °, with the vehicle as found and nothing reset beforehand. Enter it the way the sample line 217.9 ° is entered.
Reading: 170 °
